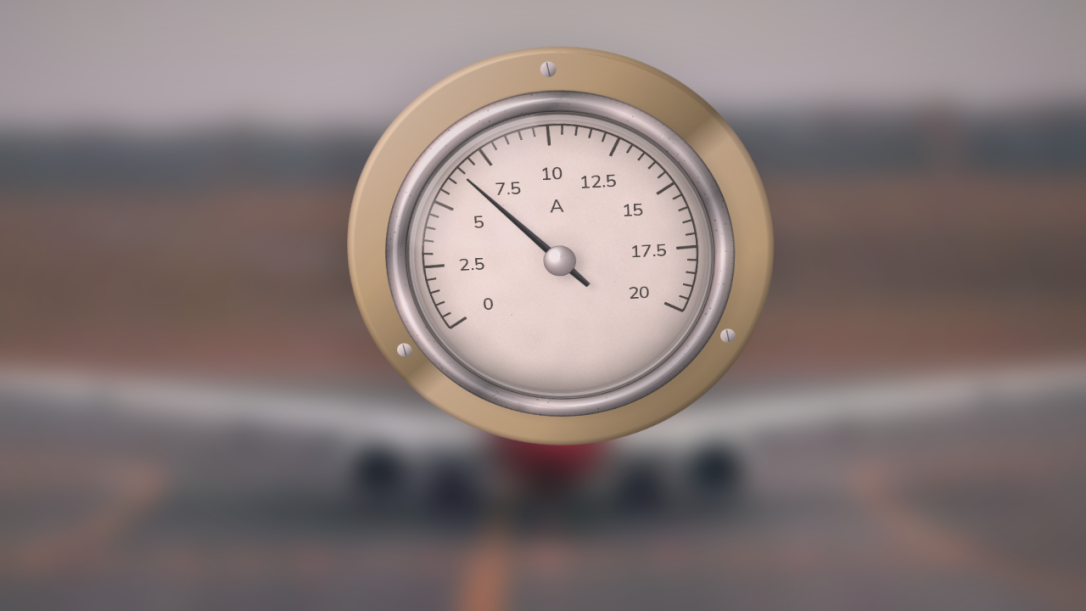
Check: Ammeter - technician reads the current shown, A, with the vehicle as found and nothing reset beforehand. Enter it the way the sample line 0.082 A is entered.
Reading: 6.5 A
